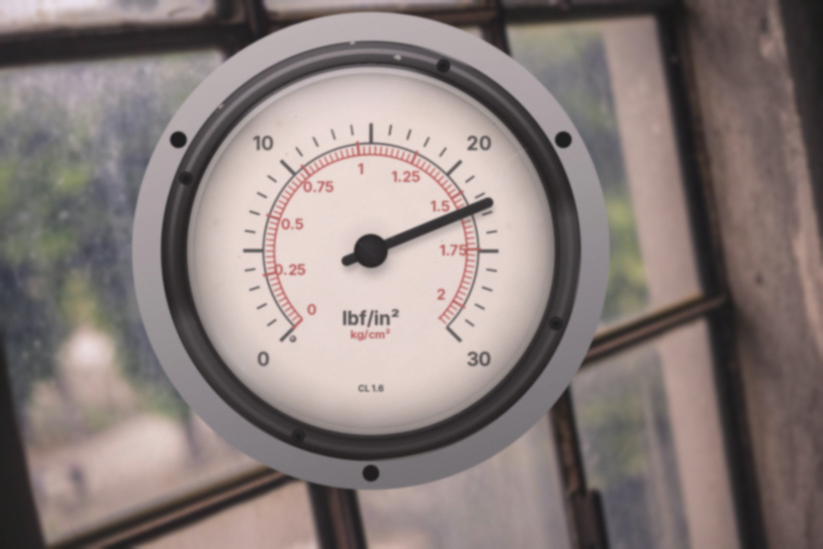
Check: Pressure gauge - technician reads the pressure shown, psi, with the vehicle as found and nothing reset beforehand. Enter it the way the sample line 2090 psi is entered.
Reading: 22.5 psi
